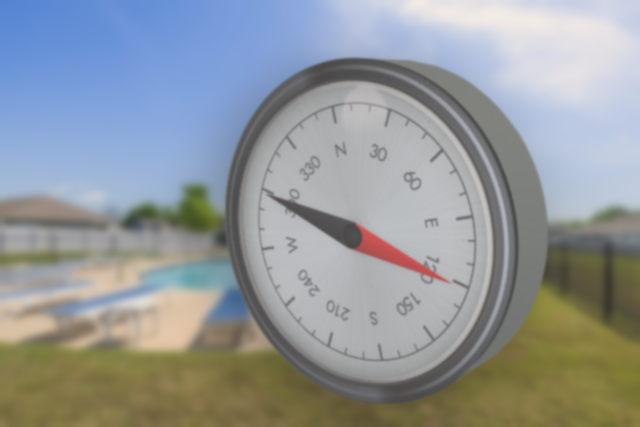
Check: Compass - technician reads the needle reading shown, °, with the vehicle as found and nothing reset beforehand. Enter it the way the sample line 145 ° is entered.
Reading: 120 °
